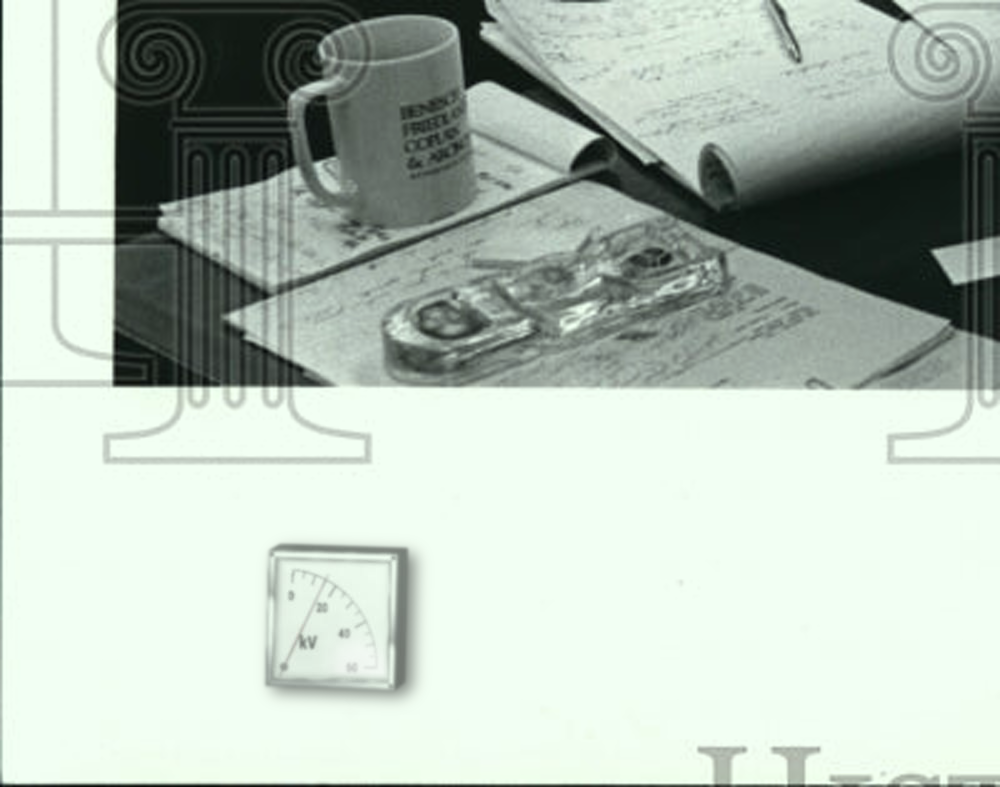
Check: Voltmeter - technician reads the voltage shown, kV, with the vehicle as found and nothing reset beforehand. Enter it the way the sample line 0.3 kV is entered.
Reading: 15 kV
